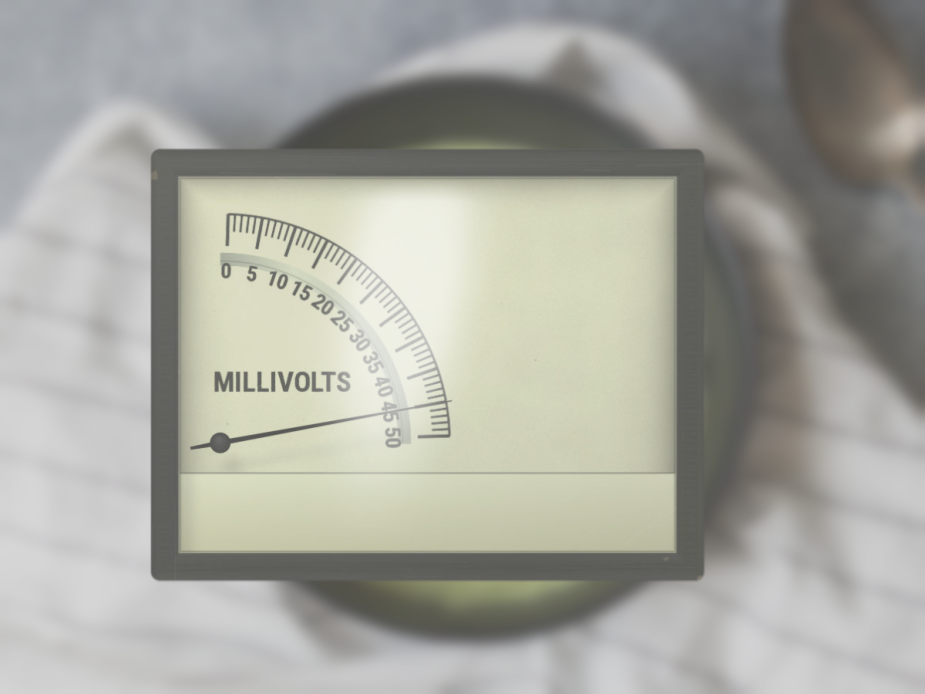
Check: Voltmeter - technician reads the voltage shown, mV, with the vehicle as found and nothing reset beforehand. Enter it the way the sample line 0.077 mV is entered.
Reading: 45 mV
